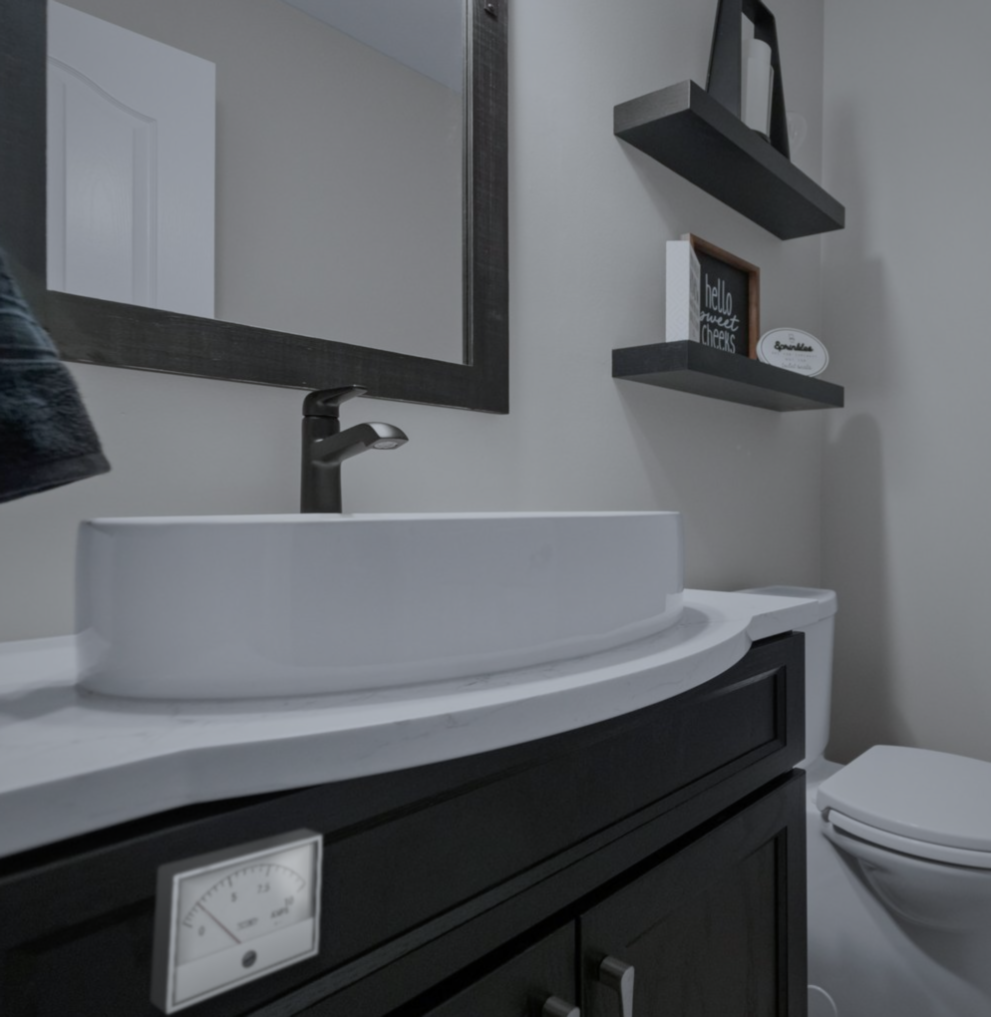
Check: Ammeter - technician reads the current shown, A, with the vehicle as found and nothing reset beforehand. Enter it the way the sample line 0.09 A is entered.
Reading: 2.5 A
